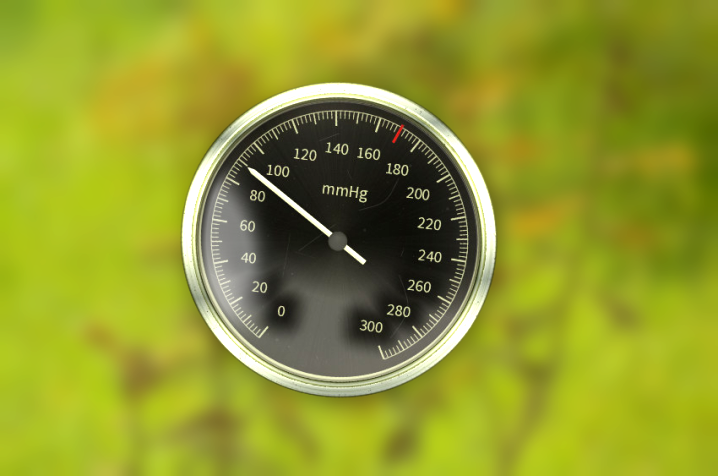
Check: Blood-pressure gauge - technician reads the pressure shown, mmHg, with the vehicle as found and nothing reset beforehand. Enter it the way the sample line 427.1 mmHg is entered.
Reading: 90 mmHg
